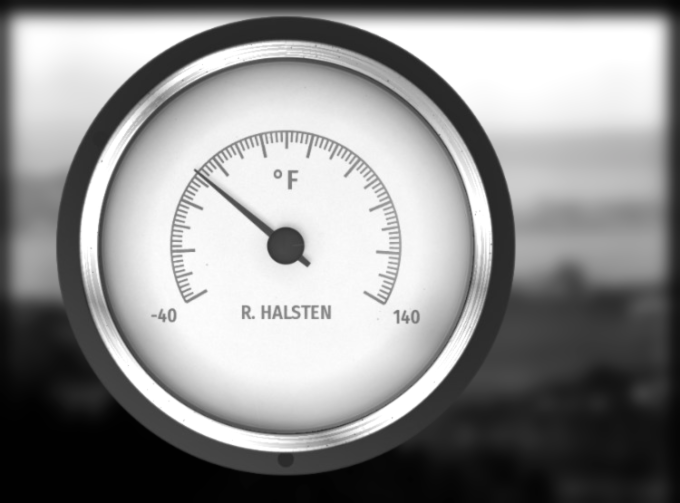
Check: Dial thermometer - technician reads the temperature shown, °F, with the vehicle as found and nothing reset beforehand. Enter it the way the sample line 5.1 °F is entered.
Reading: 12 °F
